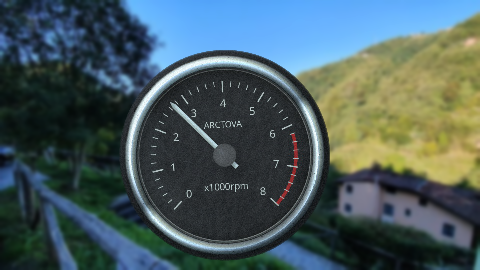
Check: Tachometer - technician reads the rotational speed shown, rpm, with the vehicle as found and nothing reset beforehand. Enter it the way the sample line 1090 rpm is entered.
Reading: 2700 rpm
